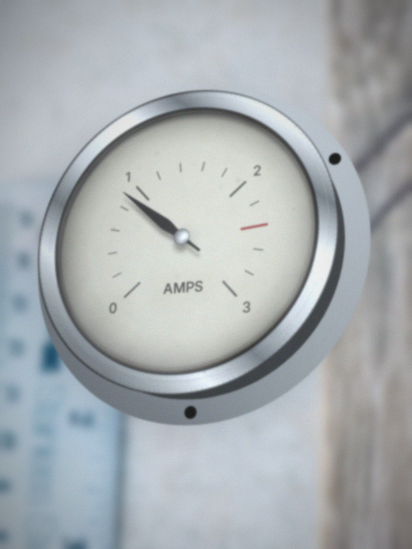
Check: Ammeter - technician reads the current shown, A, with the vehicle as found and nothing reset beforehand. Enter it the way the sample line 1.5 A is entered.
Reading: 0.9 A
